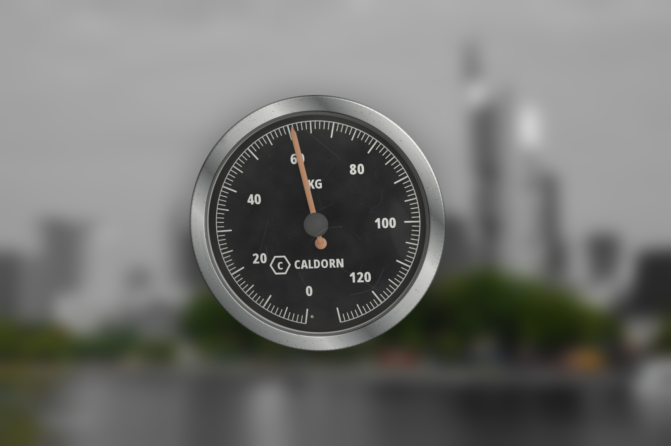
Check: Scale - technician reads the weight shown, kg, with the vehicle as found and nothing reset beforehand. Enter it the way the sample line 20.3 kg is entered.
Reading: 61 kg
